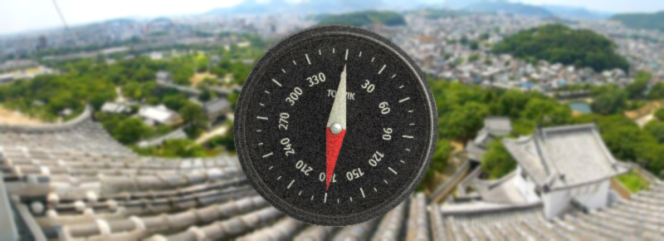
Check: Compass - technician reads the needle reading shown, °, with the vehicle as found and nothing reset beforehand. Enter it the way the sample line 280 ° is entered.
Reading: 180 °
